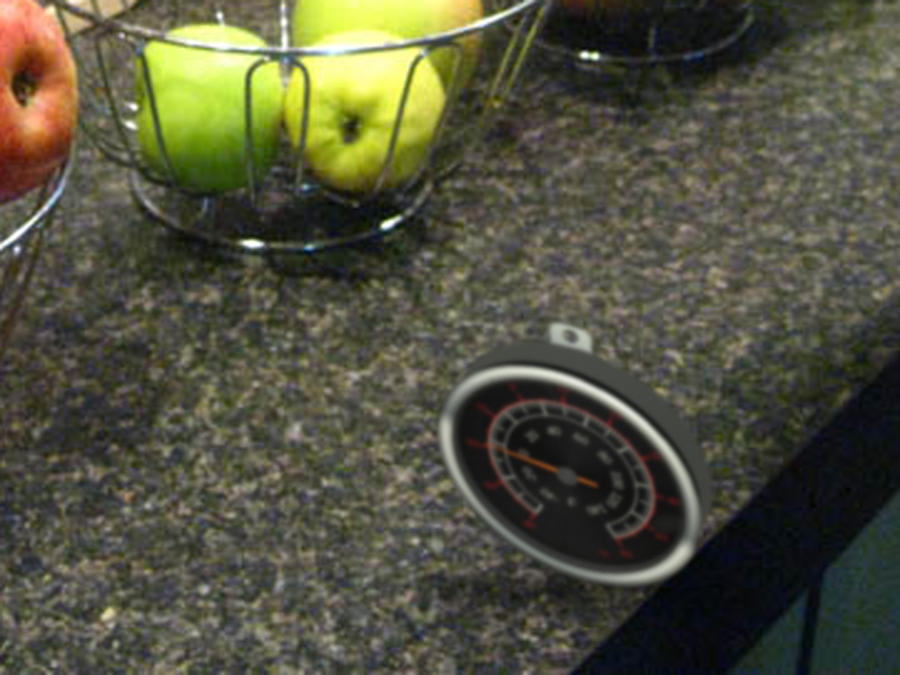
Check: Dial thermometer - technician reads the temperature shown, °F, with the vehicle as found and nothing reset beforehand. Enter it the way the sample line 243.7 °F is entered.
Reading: 0 °F
